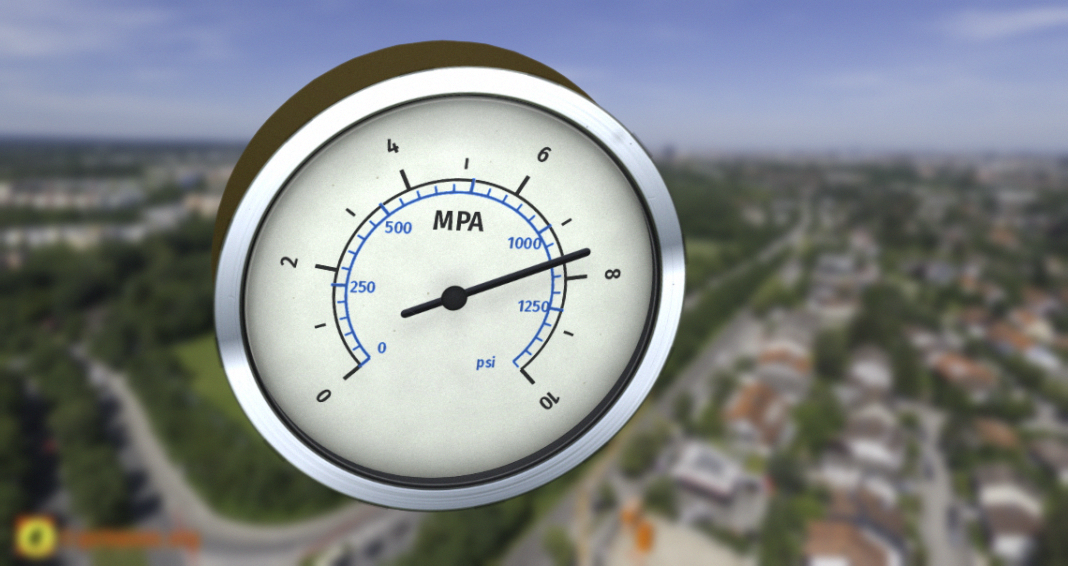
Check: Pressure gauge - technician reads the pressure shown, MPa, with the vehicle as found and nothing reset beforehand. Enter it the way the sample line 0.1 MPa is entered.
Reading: 7.5 MPa
